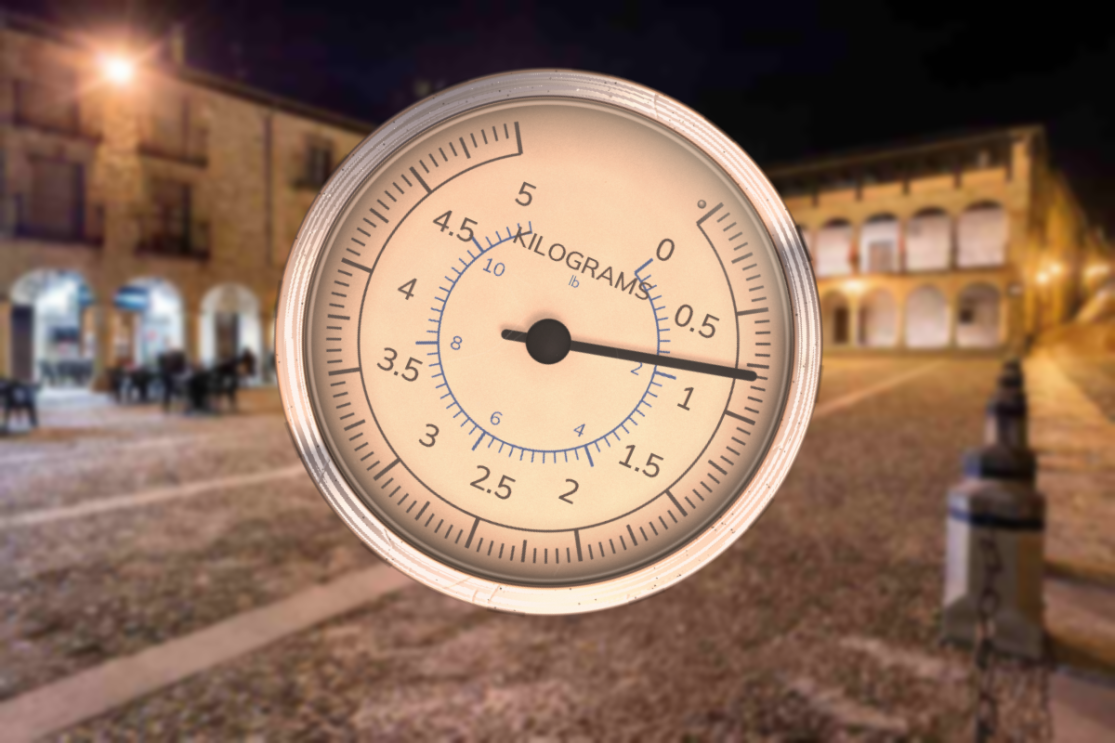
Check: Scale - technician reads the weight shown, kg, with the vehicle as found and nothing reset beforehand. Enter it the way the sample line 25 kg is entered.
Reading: 0.8 kg
